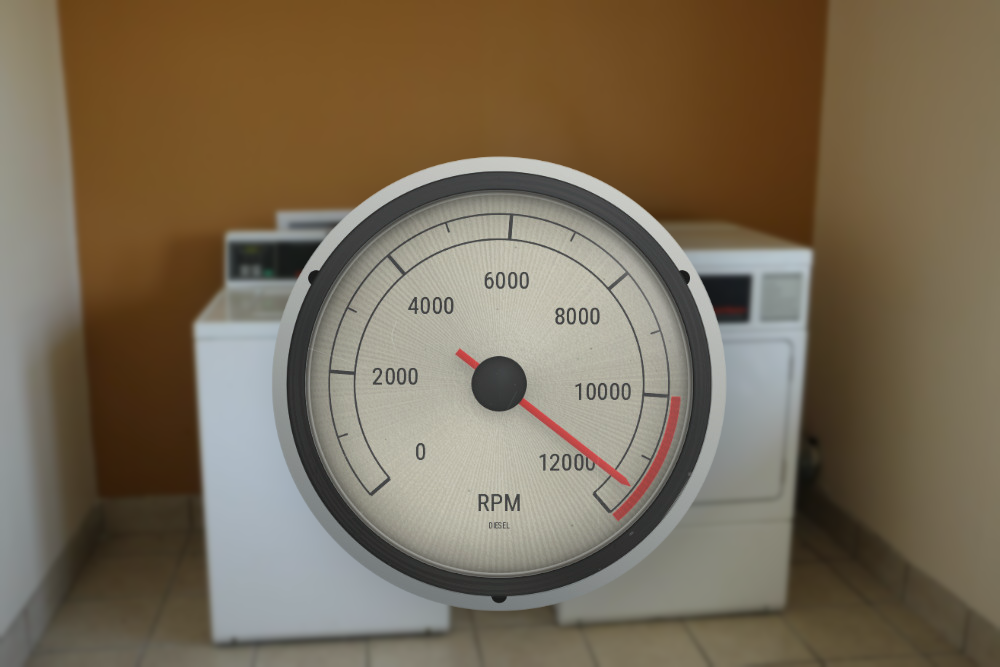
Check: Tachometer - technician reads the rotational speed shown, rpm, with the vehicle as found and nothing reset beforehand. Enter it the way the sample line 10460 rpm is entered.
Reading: 11500 rpm
